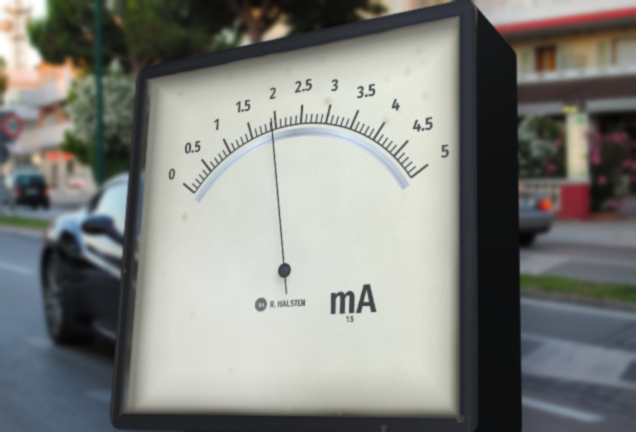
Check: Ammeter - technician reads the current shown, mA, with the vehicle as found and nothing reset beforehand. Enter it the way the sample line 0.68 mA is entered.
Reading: 2 mA
